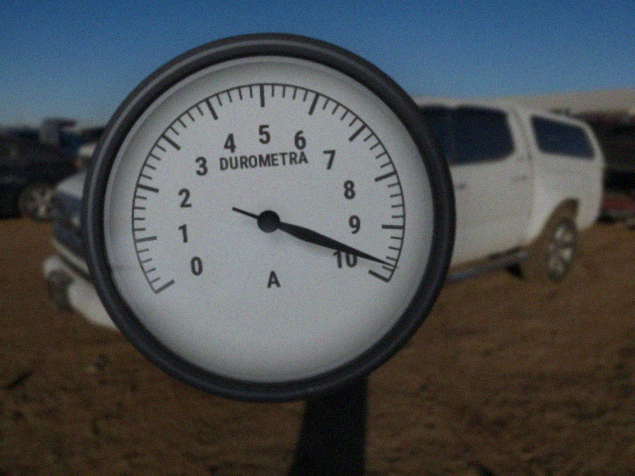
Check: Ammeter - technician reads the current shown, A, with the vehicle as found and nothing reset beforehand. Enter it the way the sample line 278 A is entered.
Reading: 9.7 A
